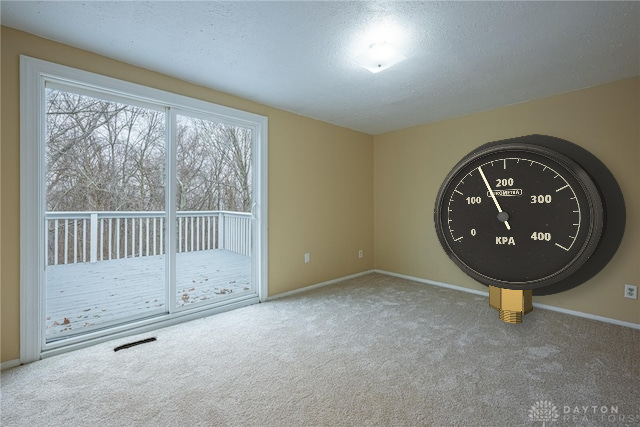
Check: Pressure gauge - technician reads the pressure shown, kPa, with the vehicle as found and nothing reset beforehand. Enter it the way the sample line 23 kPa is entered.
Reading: 160 kPa
